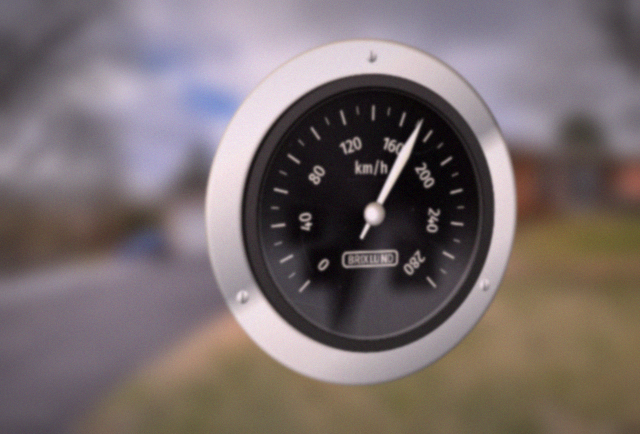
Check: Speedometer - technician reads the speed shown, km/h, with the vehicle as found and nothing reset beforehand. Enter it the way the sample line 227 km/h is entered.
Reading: 170 km/h
